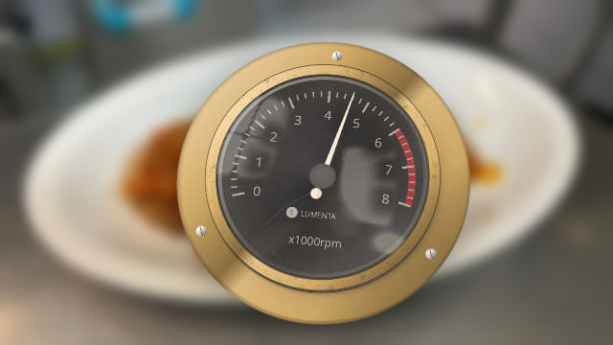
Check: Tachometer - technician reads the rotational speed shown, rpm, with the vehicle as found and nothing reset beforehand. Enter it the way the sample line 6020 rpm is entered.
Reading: 4600 rpm
